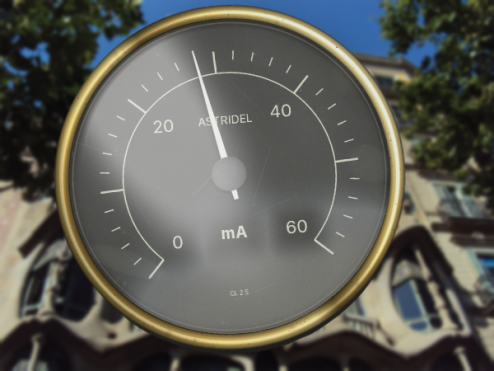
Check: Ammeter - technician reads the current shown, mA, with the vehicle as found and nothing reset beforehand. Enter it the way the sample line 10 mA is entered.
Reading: 28 mA
